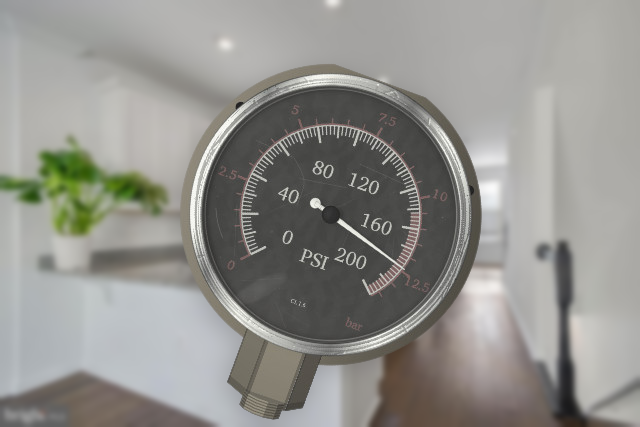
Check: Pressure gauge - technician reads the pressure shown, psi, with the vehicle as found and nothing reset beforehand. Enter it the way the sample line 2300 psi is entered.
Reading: 180 psi
